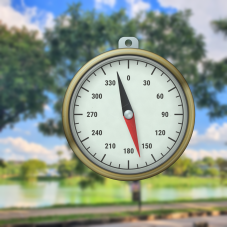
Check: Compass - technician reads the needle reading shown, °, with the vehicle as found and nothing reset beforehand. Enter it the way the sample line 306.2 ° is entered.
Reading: 165 °
